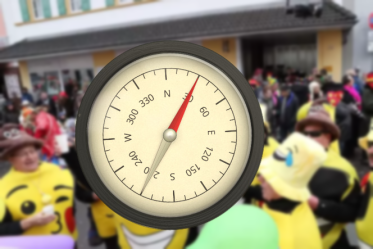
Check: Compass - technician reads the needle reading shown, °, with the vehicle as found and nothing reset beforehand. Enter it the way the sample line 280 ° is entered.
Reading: 30 °
